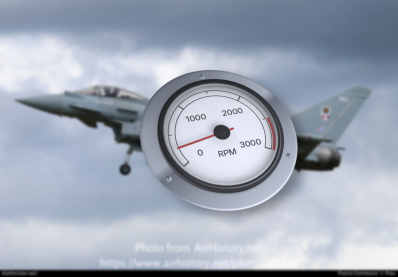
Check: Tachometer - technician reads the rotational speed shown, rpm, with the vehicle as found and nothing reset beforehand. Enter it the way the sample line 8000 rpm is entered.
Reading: 250 rpm
